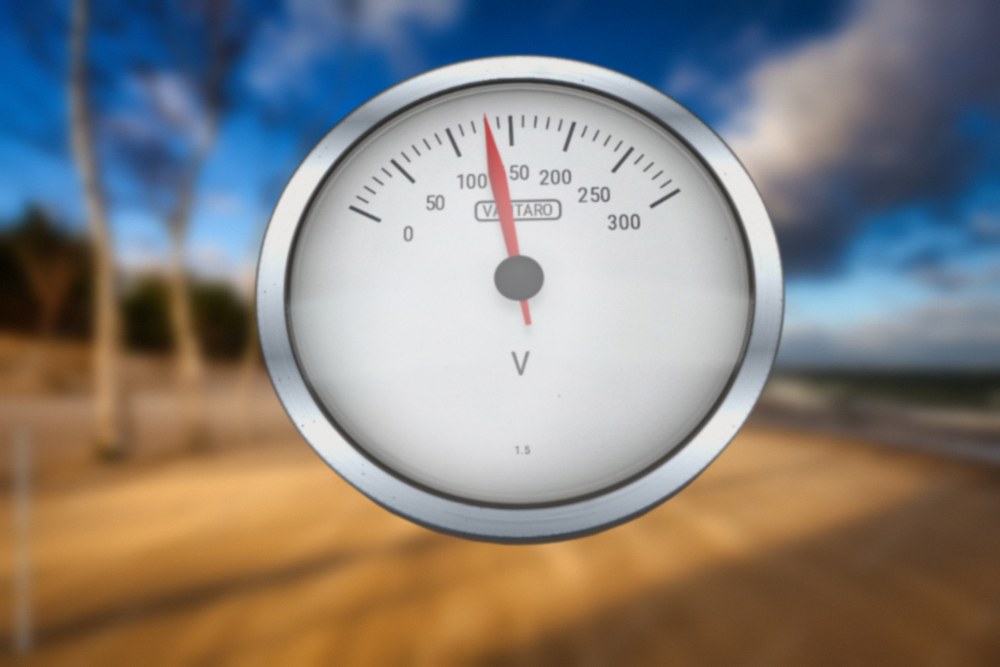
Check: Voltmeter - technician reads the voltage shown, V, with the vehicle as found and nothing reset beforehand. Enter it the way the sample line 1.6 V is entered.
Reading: 130 V
